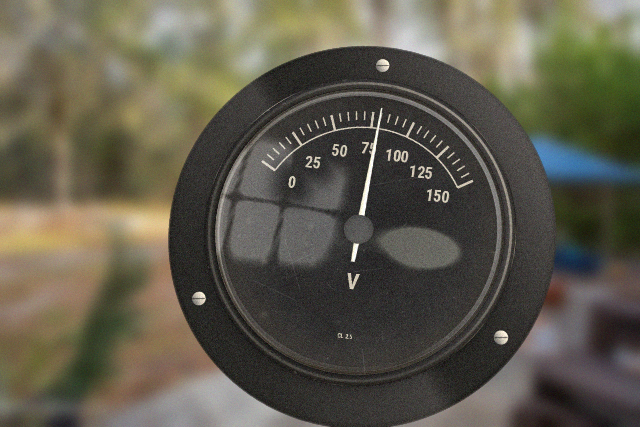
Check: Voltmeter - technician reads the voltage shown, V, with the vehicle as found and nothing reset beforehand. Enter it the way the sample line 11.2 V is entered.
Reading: 80 V
